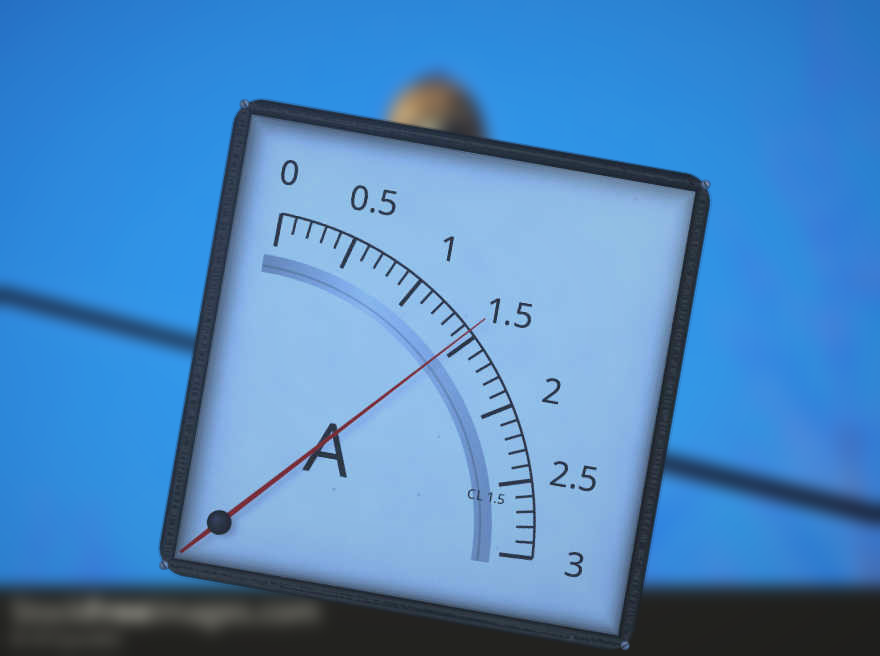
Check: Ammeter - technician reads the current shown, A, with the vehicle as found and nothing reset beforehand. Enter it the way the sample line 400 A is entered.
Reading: 1.45 A
